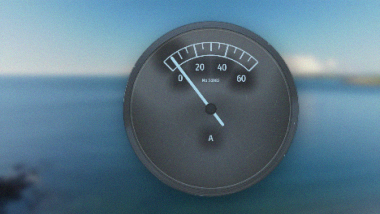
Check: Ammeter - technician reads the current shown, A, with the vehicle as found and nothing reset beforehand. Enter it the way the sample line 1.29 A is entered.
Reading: 5 A
